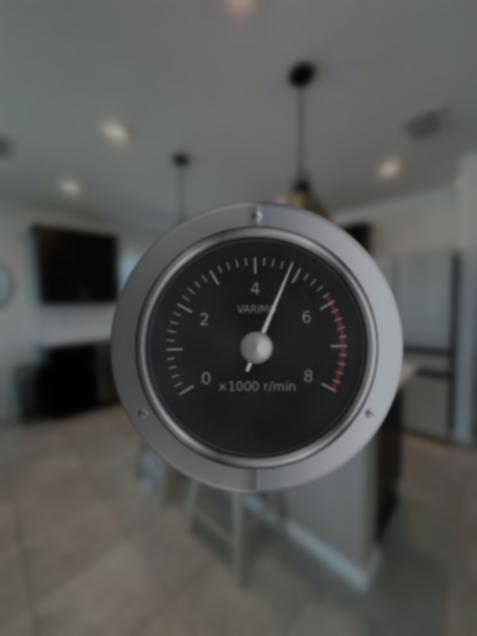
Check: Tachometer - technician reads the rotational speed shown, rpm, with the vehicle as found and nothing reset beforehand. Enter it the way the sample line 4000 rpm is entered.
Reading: 4800 rpm
